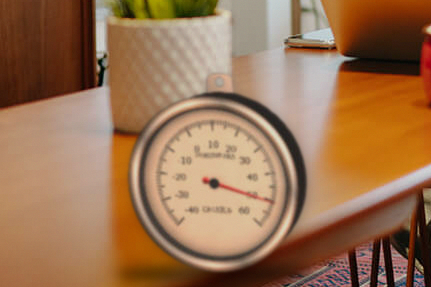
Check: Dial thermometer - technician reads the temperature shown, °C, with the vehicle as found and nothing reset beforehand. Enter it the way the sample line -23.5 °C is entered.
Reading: 50 °C
